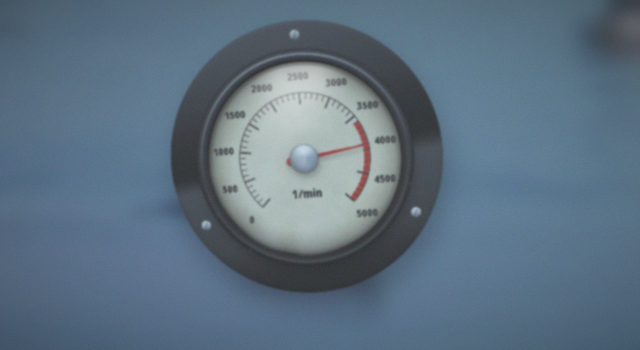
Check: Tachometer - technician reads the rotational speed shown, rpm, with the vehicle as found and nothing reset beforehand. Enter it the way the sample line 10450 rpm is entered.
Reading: 4000 rpm
